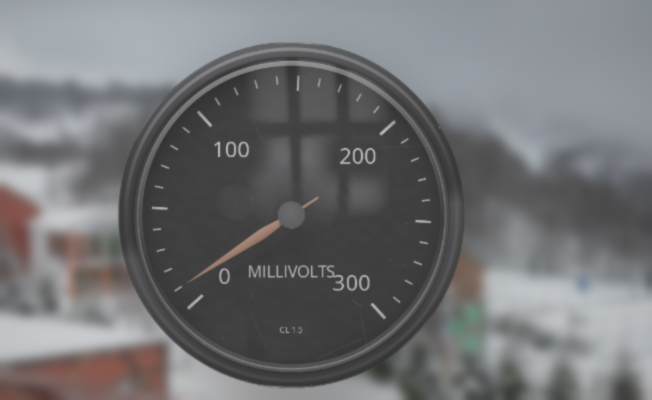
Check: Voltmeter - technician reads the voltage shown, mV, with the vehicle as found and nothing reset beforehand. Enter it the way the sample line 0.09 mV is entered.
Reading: 10 mV
